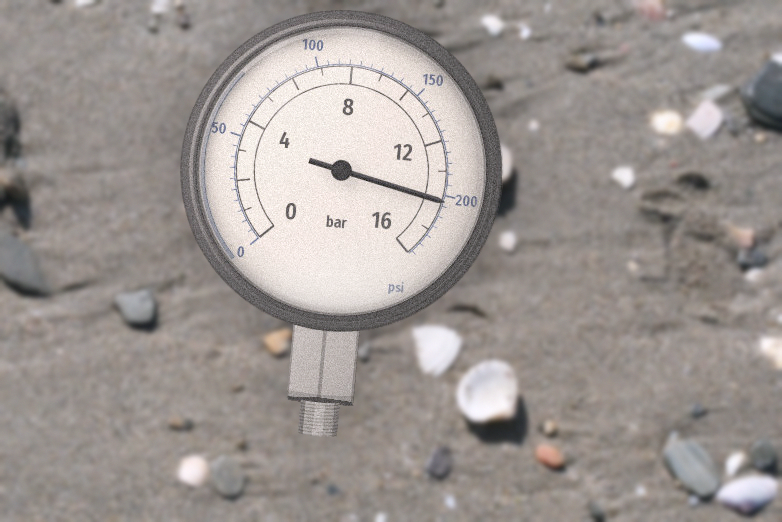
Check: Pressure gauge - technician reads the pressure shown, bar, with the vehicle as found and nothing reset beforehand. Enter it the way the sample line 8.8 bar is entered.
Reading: 14 bar
